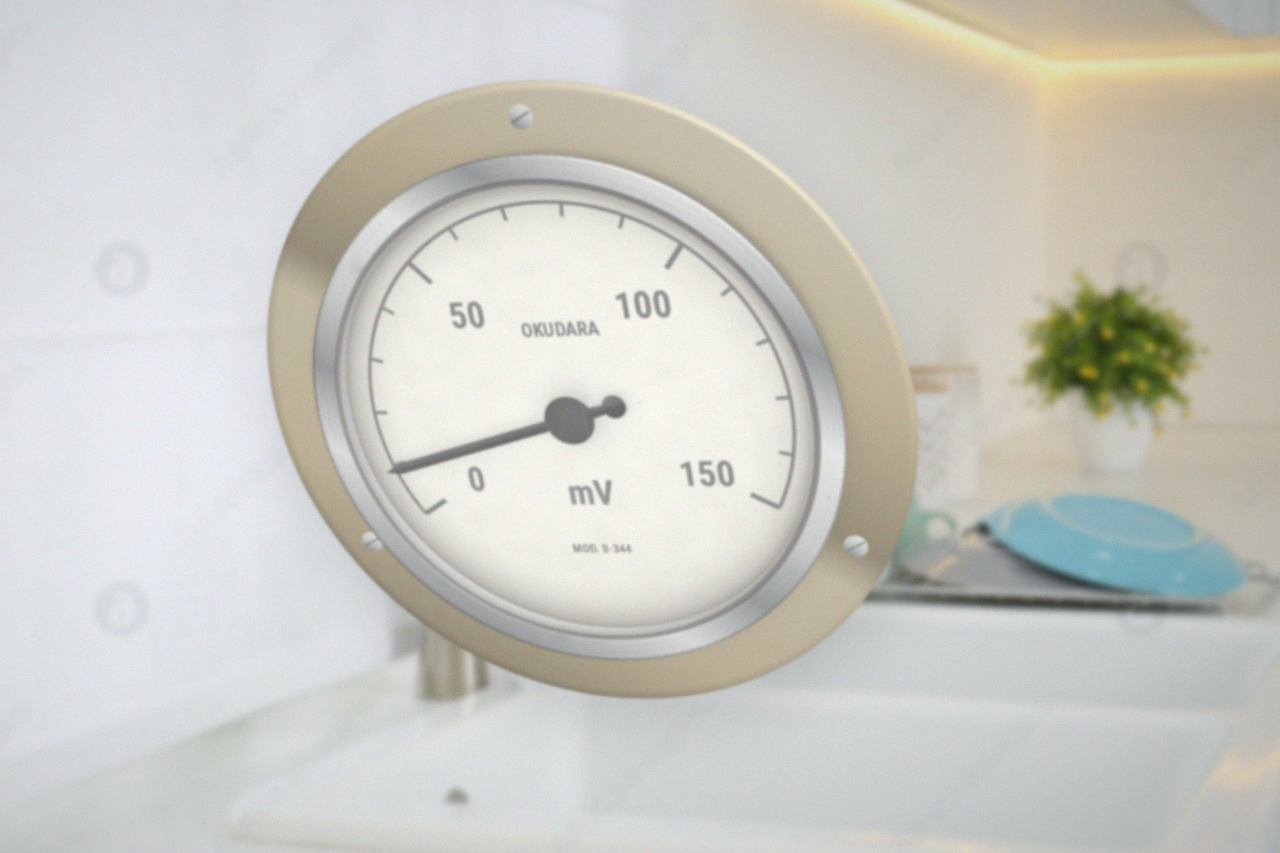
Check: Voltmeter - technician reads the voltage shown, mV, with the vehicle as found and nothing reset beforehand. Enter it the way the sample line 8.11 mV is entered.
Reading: 10 mV
